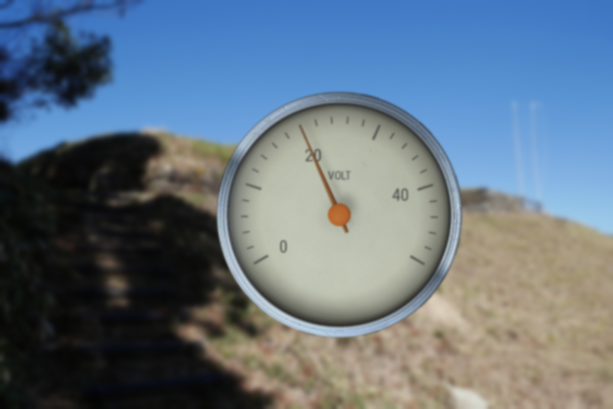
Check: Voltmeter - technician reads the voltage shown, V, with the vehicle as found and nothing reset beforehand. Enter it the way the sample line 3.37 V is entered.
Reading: 20 V
